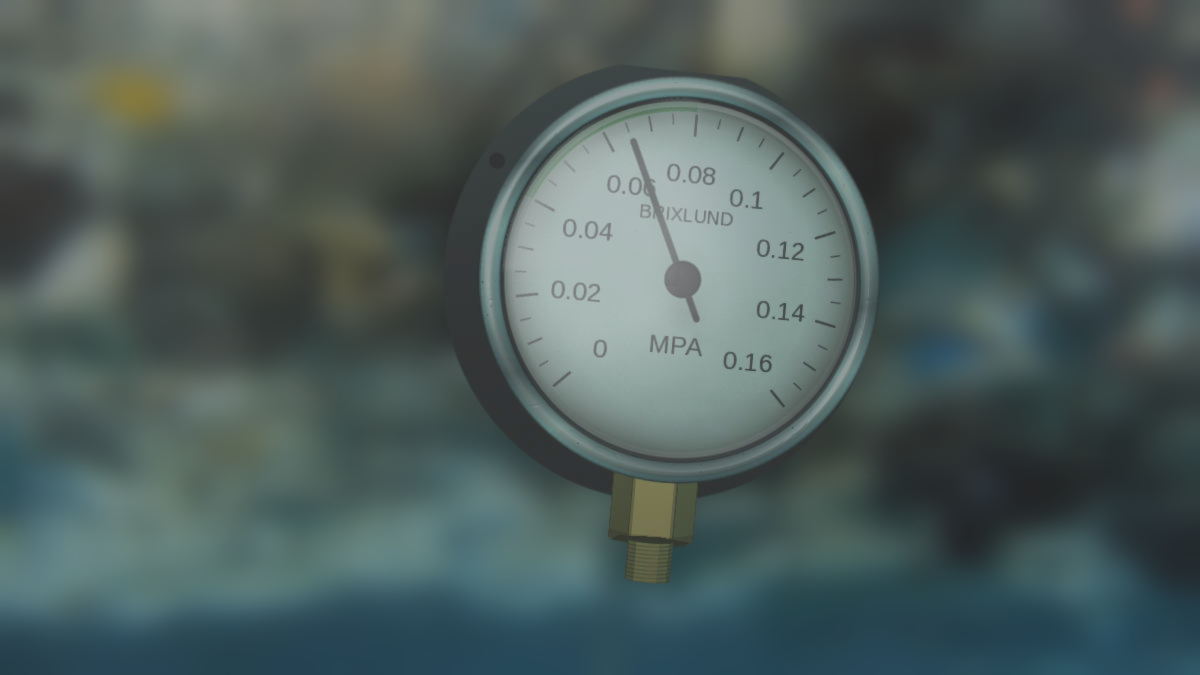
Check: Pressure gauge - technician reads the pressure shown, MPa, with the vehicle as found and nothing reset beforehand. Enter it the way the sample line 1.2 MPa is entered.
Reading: 0.065 MPa
